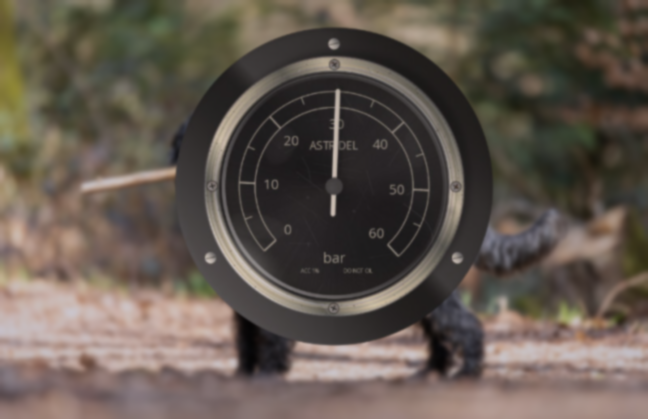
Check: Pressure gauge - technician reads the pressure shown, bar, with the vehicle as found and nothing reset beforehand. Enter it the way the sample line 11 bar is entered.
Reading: 30 bar
